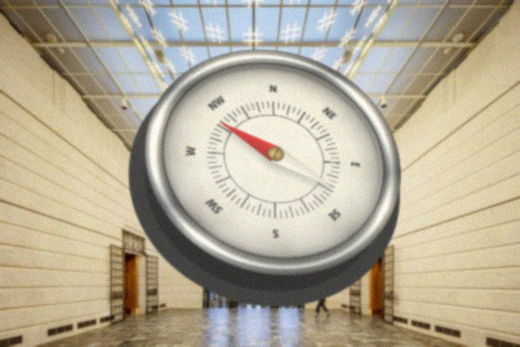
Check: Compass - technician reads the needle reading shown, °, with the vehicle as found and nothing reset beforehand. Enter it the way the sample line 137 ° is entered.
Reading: 300 °
